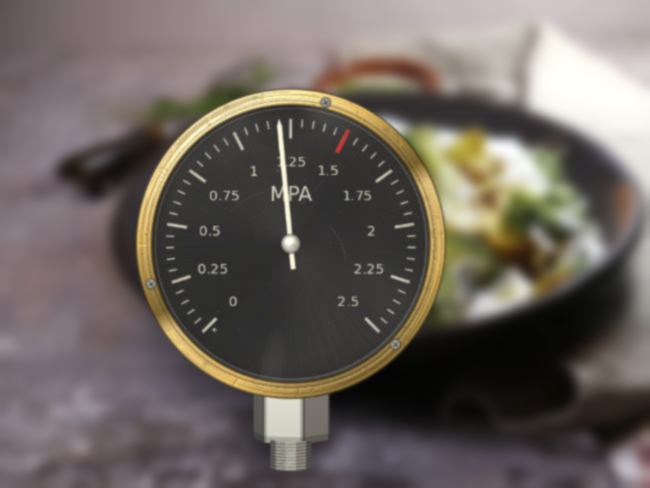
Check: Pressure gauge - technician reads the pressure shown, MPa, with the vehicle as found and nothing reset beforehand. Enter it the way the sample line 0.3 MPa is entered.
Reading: 1.2 MPa
